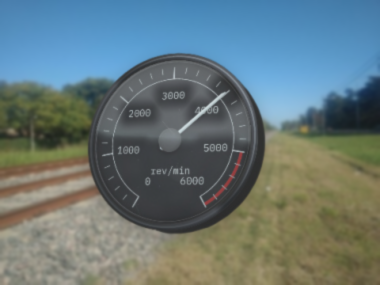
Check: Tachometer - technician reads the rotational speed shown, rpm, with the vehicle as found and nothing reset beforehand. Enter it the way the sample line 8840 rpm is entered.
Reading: 4000 rpm
